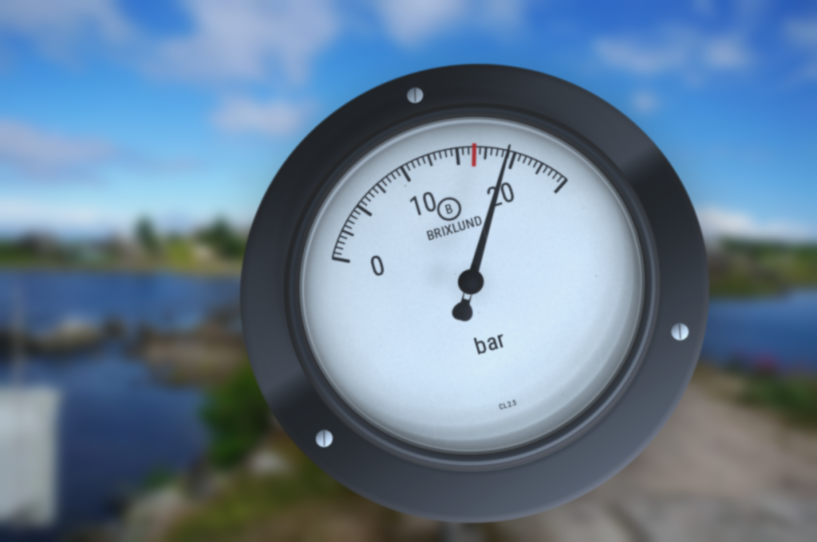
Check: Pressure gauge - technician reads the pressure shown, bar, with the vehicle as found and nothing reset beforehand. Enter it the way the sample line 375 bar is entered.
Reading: 19.5 bar
